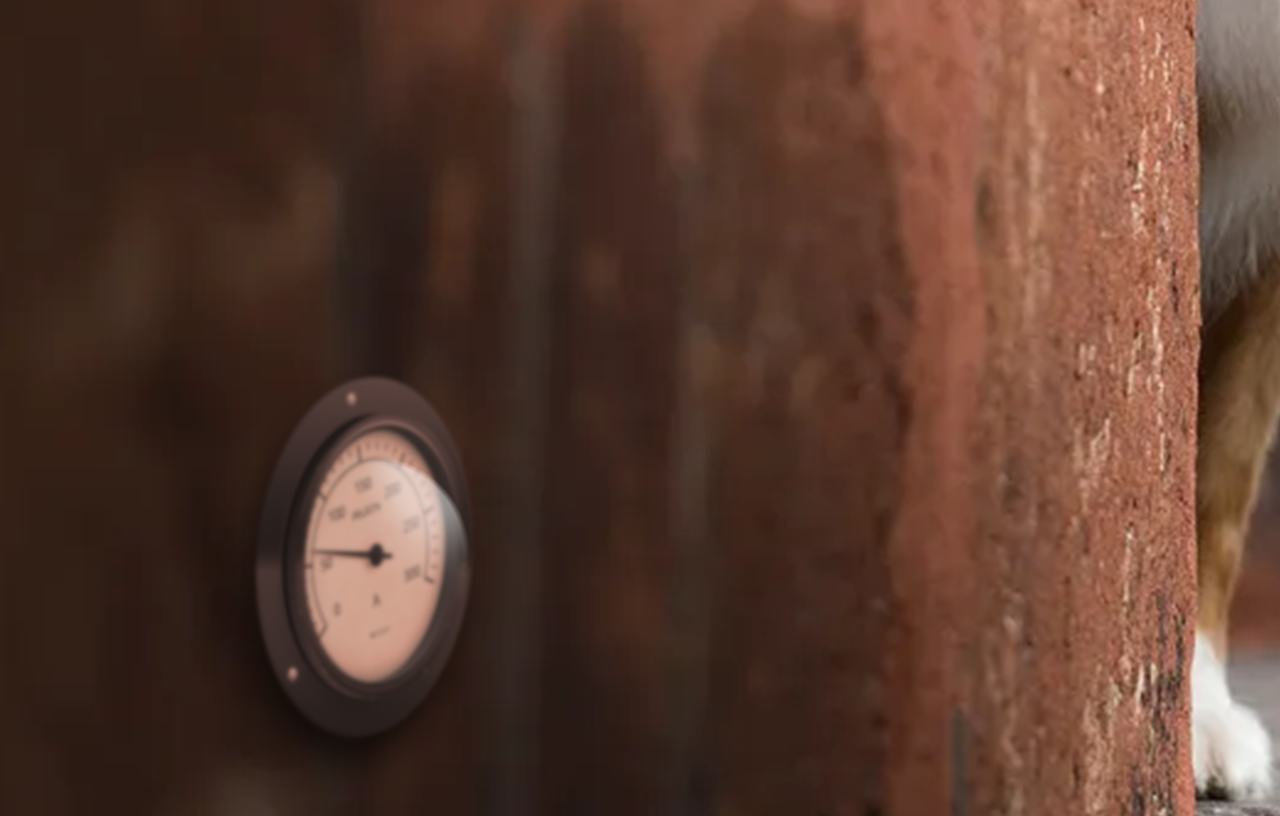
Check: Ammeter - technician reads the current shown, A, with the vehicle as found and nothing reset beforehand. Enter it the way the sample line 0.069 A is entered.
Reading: 60 A
